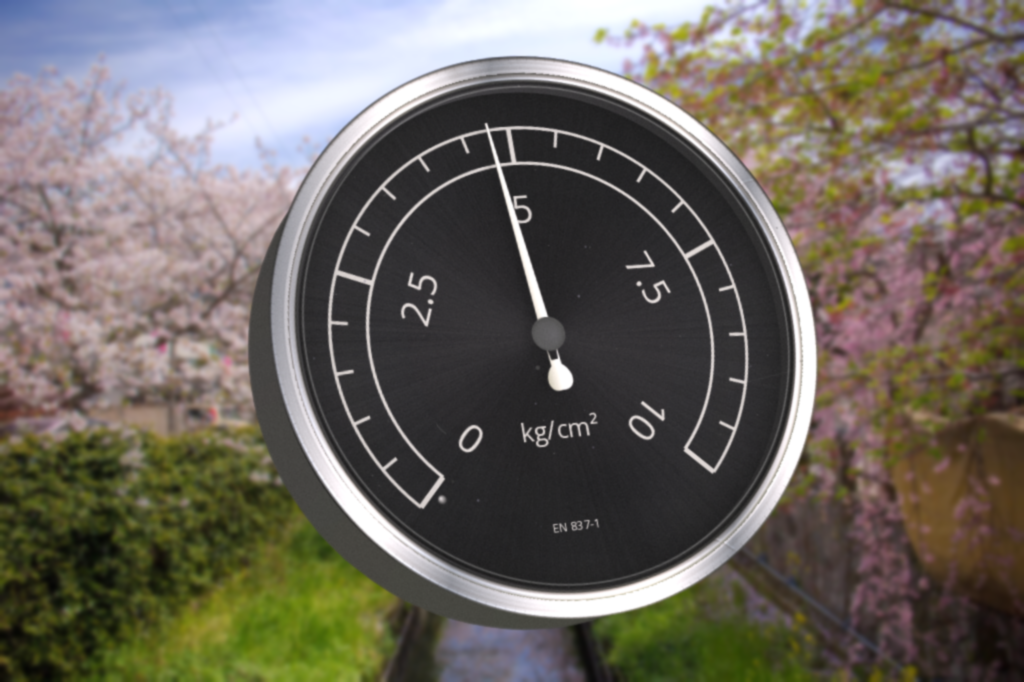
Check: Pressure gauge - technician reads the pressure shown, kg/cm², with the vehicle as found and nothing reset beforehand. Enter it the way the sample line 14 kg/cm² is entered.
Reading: 4.75 kg/cm²
